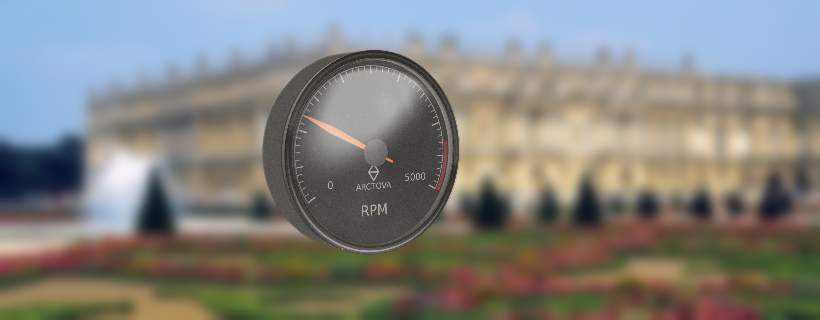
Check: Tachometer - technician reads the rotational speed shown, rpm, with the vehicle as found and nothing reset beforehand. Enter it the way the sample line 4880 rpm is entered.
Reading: 1200 rpm
